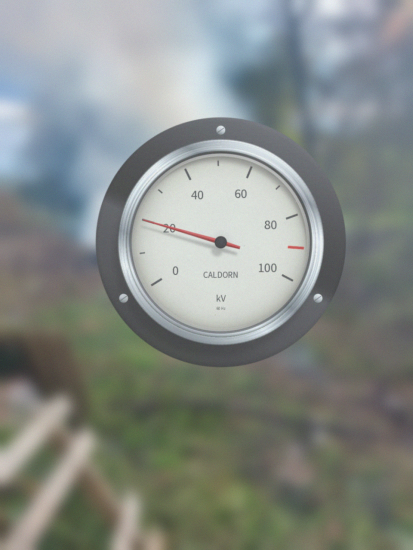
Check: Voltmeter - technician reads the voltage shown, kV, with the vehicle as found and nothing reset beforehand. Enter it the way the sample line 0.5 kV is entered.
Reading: 20 kV
